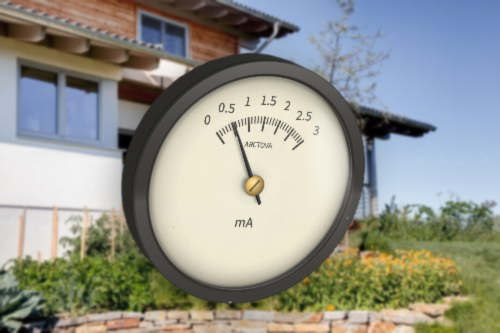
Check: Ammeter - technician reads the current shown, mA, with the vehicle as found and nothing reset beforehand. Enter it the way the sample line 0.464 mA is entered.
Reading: 0.5 mA
